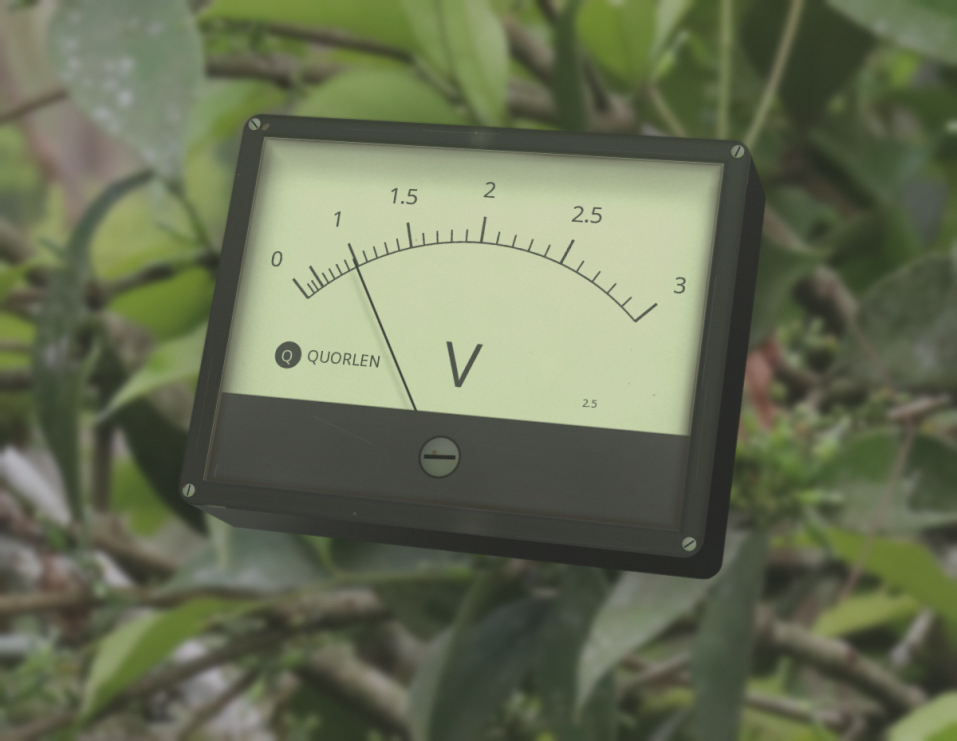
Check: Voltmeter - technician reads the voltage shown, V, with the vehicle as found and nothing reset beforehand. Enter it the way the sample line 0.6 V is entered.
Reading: 1 V
